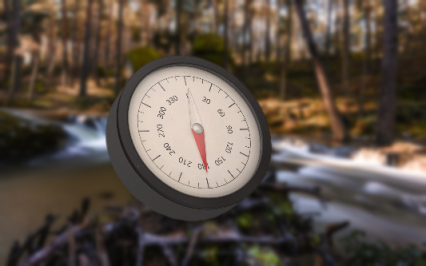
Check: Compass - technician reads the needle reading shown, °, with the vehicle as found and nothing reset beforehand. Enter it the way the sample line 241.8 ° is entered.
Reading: 180 °
